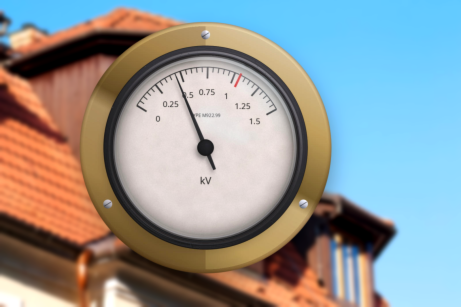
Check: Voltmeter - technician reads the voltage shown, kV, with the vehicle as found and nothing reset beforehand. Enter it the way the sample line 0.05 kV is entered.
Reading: 0.45 kV
